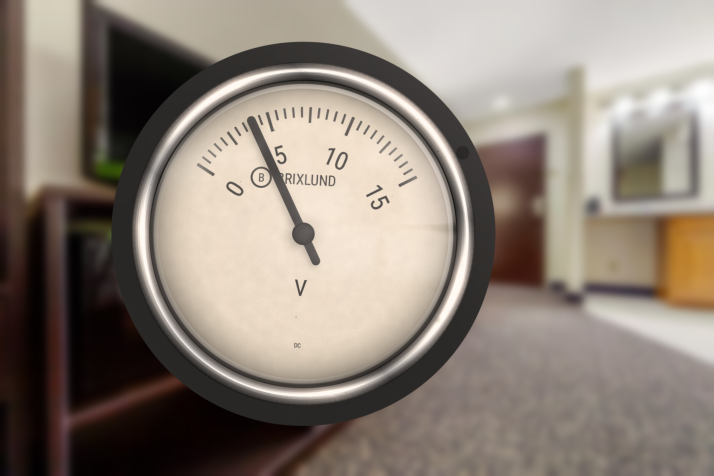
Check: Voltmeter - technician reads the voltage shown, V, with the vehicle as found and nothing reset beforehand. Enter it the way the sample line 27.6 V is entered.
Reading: 4 V
